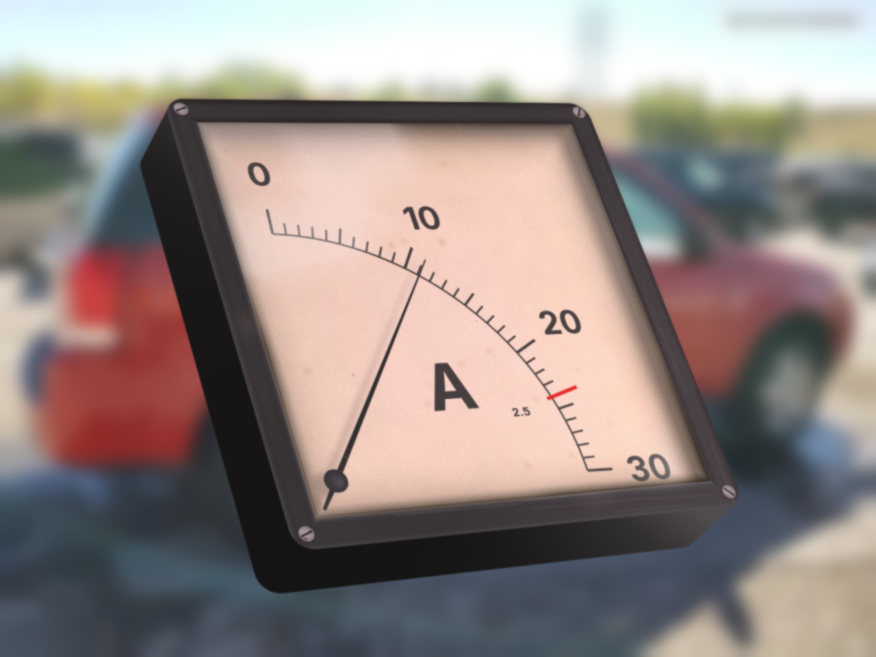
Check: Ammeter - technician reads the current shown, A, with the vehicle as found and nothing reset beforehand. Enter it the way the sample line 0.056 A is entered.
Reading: 11 A
